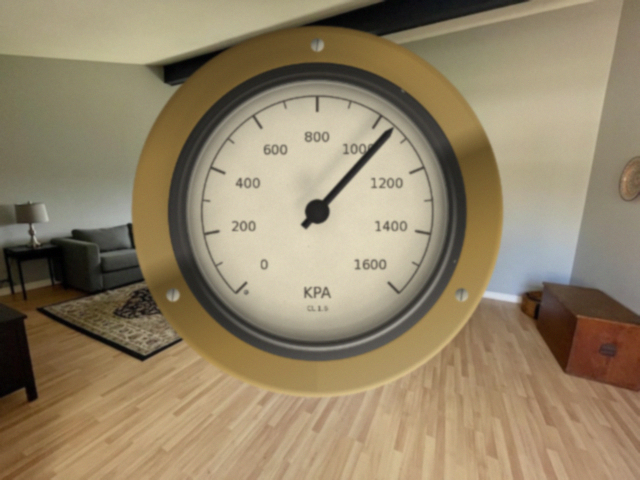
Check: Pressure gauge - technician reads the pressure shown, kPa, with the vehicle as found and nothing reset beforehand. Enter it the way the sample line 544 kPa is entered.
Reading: 1050 kPa
